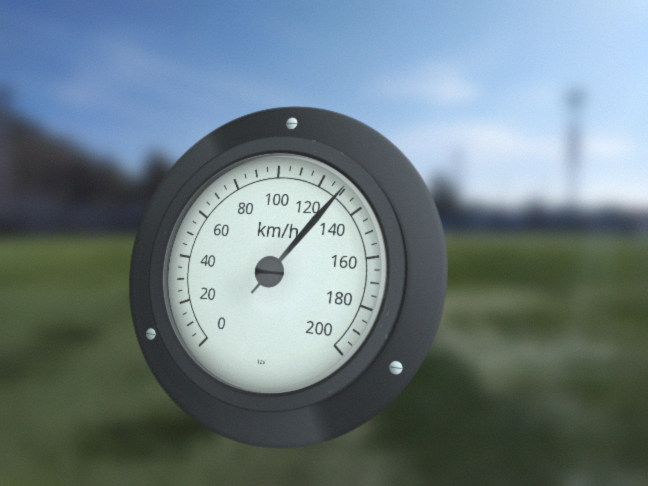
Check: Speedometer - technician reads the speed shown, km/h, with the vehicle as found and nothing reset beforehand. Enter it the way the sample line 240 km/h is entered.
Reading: 130 km/h
